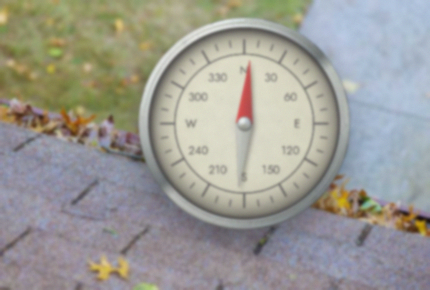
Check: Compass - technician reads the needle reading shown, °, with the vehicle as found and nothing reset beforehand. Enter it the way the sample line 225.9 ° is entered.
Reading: 5 °
